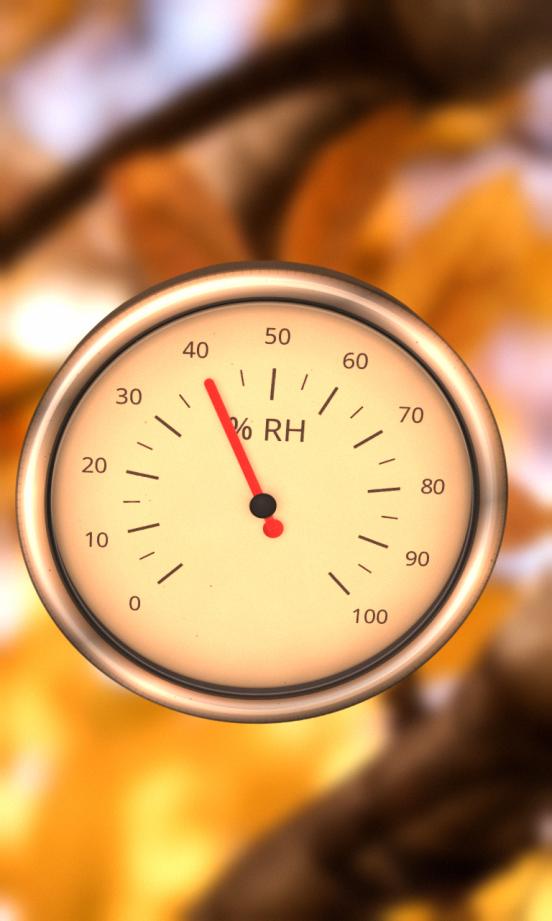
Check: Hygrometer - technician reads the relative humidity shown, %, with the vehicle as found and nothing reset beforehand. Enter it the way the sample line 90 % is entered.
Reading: 40 %
